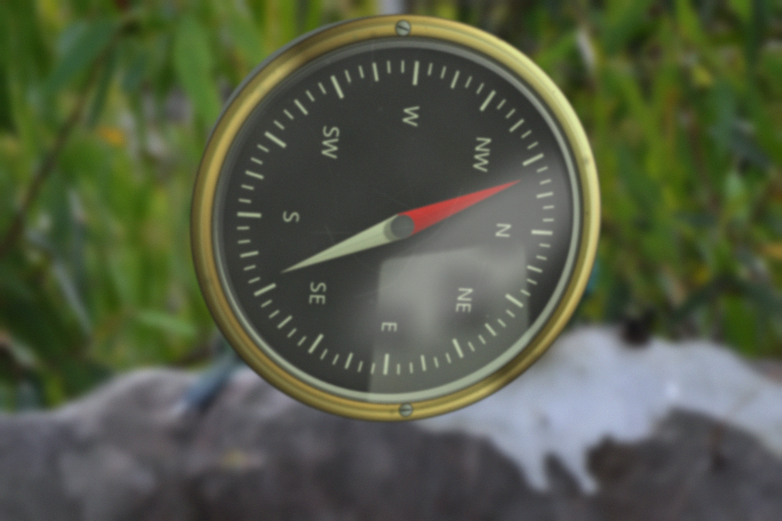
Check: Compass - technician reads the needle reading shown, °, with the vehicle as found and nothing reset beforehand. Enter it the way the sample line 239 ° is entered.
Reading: 335 °
